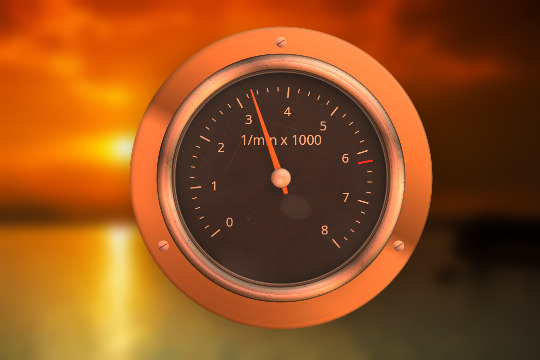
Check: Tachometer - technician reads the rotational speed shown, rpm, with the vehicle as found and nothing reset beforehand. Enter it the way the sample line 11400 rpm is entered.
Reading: 3300 rpm
